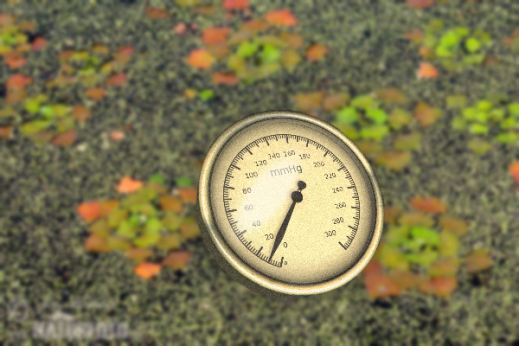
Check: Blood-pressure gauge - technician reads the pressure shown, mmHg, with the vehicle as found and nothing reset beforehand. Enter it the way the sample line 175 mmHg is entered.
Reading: 10 mmHg
